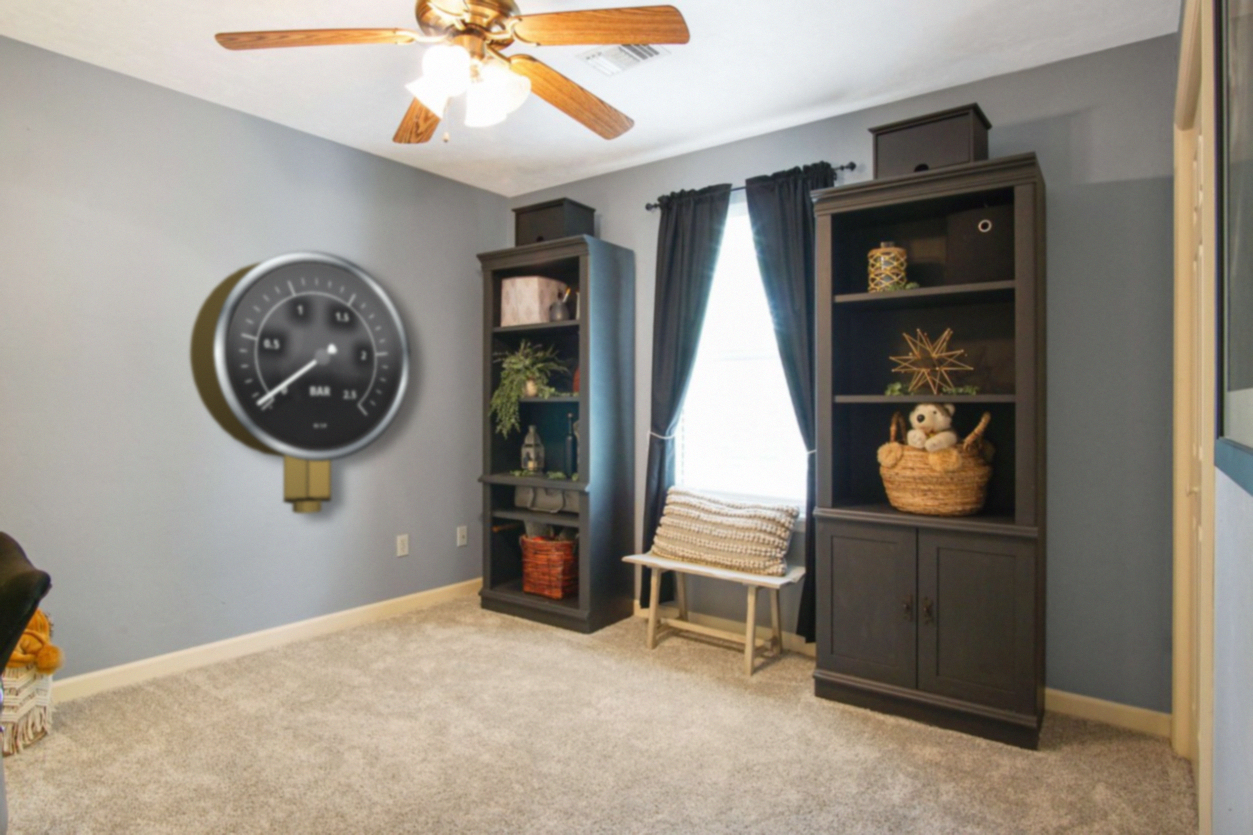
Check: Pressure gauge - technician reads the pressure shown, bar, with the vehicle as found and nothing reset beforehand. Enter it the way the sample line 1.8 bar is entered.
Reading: 0.05 bar
